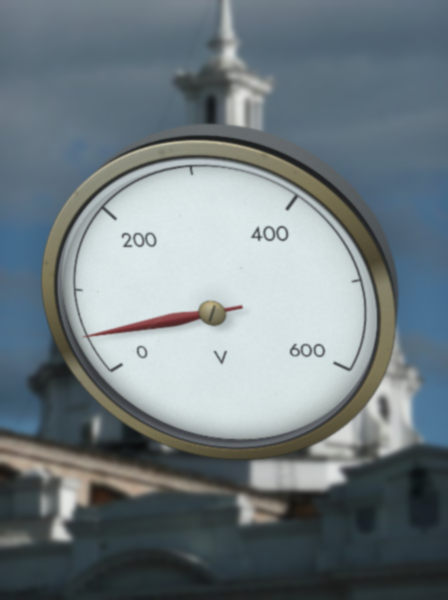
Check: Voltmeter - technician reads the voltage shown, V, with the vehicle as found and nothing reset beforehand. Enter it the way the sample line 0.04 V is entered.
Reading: 50 V
